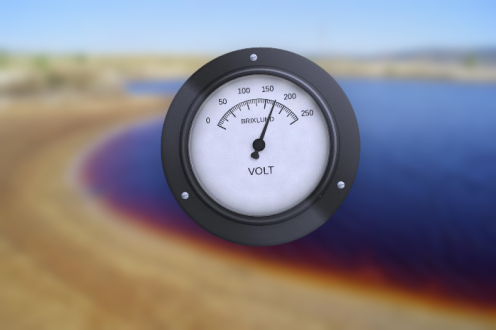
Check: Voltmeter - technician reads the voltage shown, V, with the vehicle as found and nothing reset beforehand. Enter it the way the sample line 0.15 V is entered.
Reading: 175 V
